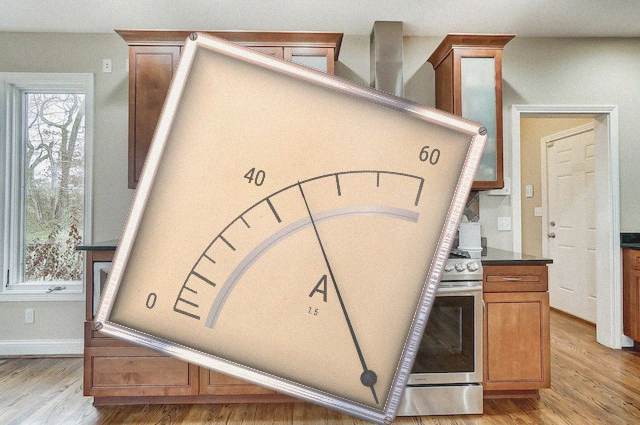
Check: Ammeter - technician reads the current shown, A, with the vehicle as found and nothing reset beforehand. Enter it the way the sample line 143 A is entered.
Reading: 45 A
